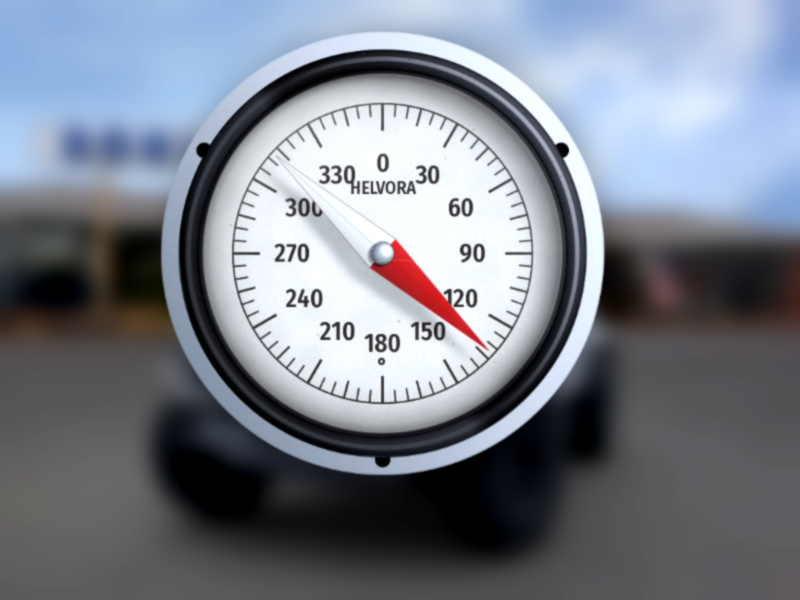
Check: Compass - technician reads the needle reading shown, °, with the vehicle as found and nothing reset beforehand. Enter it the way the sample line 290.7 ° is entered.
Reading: 132.5 °
